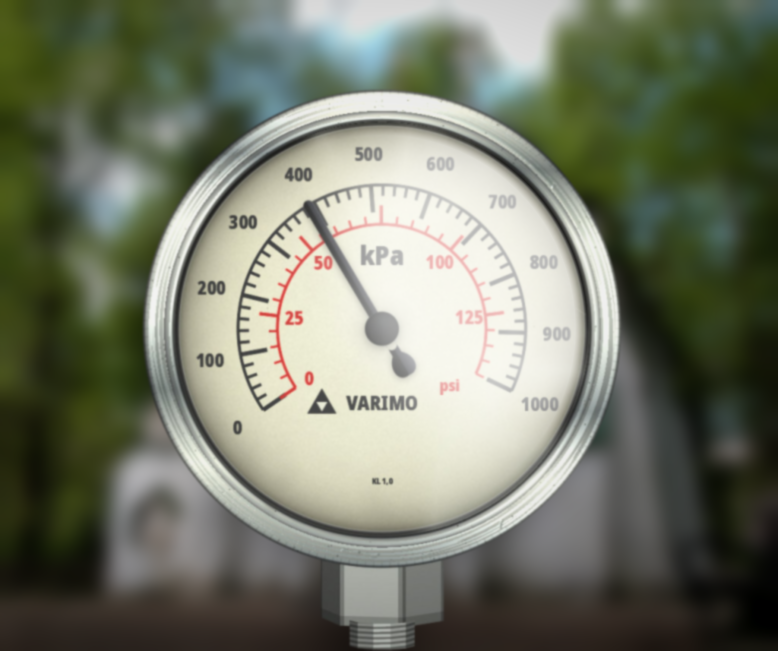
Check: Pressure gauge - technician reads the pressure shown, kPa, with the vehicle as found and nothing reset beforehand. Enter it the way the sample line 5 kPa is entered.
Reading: 390 kPa
